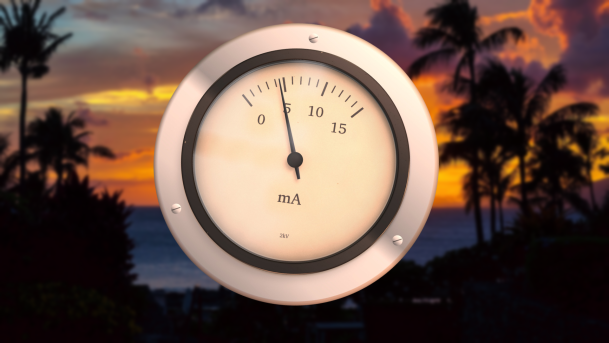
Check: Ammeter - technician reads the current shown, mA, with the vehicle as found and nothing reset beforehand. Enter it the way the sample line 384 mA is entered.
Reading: 4.5 mA
